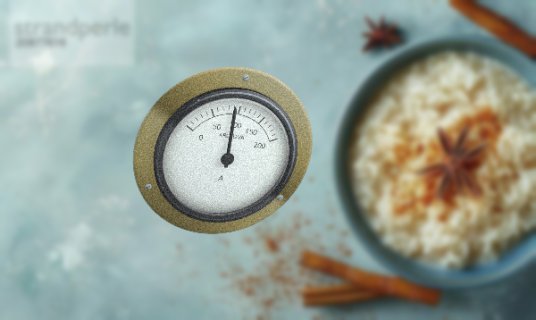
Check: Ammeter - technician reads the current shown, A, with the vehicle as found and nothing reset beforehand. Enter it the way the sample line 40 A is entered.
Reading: 90 A
